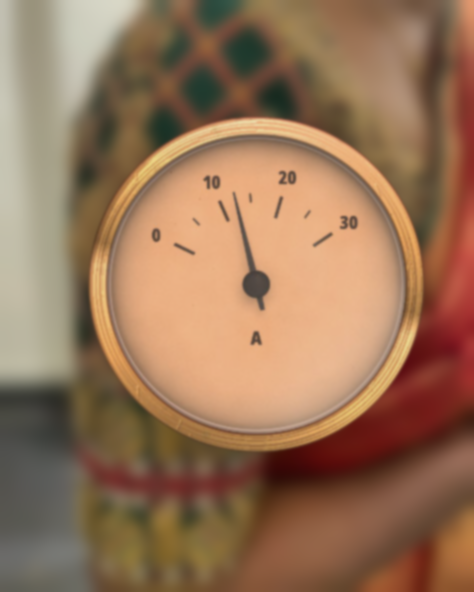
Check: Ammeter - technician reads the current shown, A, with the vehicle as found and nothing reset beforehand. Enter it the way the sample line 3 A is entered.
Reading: 12.5 A
